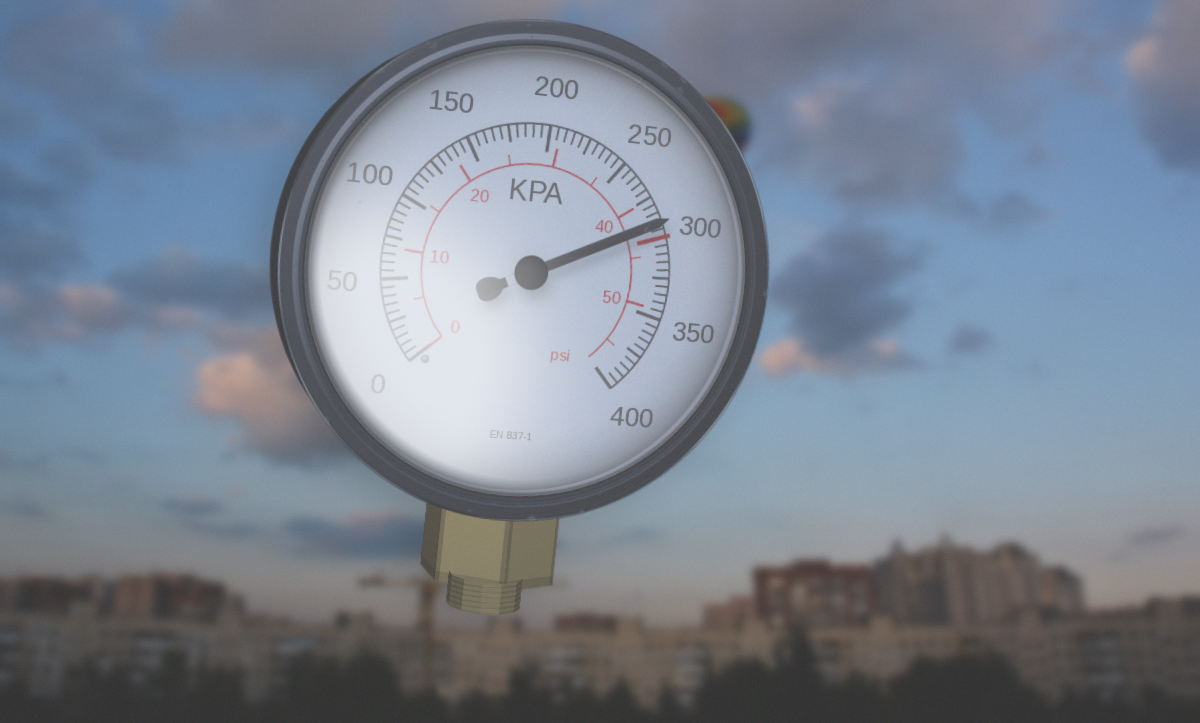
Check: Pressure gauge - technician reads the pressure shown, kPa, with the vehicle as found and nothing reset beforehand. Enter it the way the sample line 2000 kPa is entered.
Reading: 290 kPa
